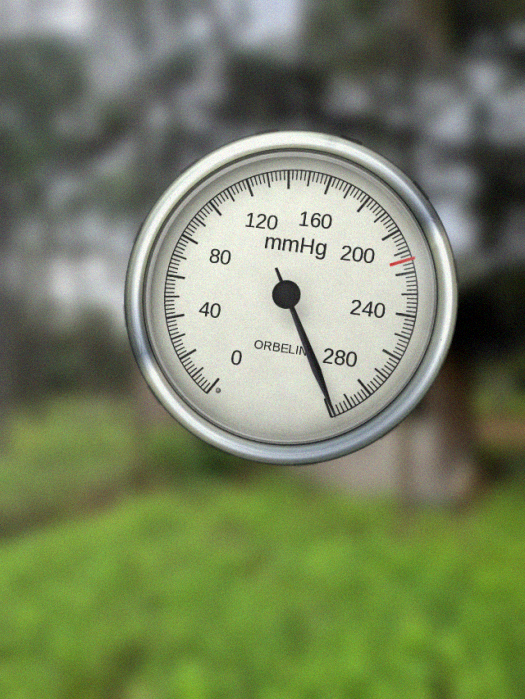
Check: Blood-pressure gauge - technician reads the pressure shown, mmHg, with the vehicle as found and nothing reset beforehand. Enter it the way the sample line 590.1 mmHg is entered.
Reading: 298 mmHg
